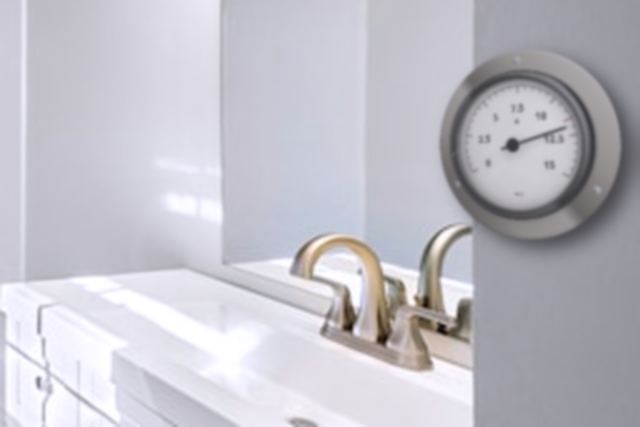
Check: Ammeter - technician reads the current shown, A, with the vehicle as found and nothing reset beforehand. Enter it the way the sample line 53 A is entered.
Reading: 12 A
